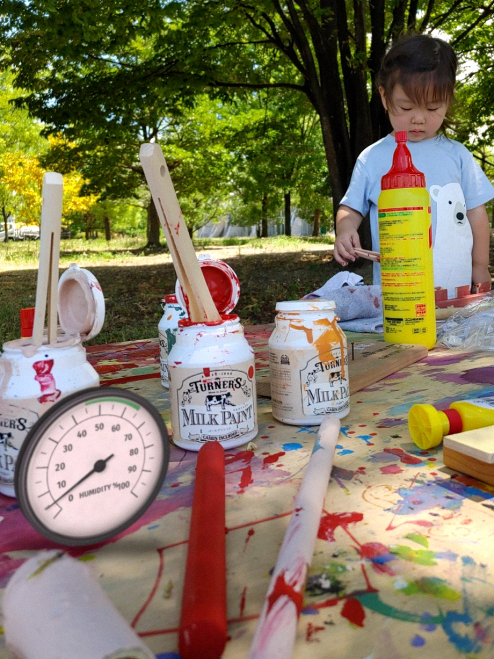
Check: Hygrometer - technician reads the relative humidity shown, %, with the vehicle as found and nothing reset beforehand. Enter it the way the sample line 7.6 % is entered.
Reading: 5 %
